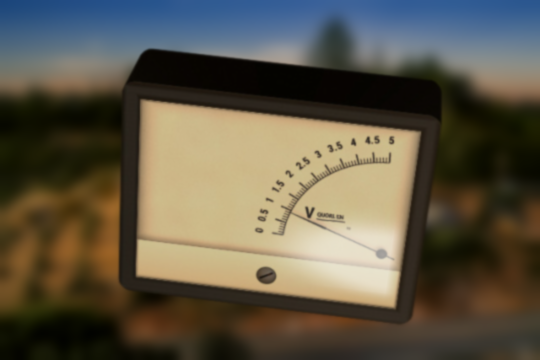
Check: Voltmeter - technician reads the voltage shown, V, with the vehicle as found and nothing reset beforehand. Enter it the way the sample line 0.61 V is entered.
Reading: 1 V
